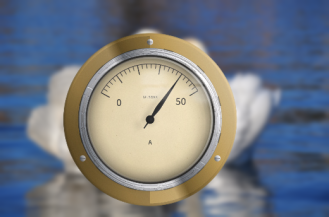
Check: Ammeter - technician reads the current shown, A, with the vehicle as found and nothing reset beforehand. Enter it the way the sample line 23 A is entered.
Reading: 40 A
